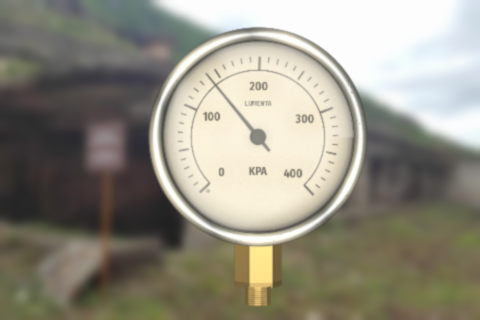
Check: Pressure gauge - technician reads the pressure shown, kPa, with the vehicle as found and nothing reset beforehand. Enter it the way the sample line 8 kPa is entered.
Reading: 140 kPa
